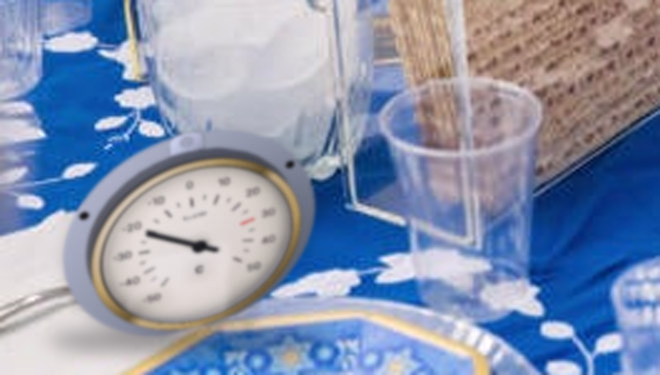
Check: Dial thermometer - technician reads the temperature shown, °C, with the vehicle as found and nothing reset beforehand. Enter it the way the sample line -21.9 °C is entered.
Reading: -20 °C
